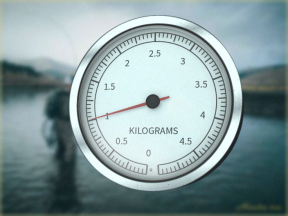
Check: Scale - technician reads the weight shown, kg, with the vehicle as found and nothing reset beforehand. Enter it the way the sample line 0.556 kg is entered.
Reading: 1 kg
